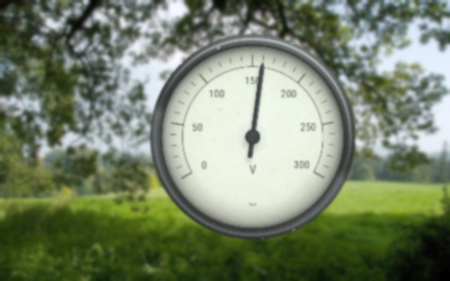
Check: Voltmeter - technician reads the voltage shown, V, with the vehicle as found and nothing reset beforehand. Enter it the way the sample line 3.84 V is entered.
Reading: 160 V
